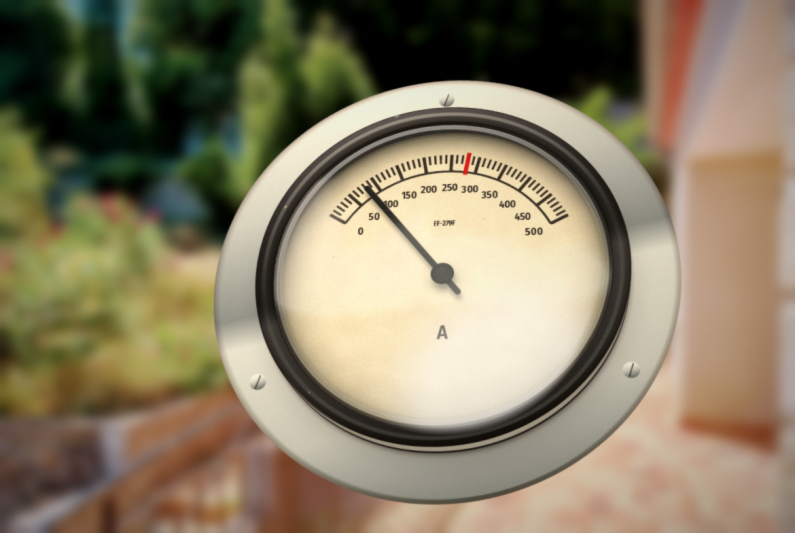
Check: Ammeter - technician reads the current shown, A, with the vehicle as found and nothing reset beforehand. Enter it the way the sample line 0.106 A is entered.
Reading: 80 A
